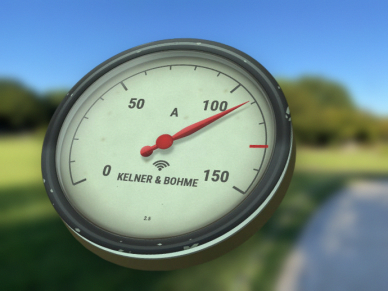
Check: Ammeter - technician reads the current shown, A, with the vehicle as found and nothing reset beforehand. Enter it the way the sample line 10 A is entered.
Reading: 110 A
